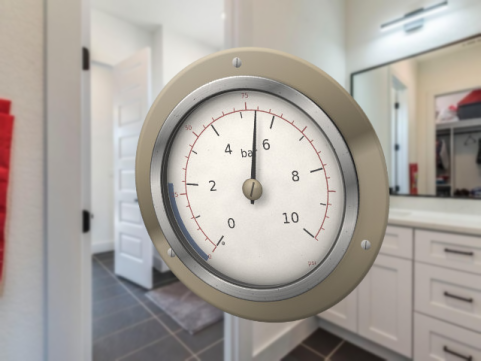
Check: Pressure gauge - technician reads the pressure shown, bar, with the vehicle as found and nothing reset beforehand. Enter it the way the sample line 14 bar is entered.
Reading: 5.5 bar
